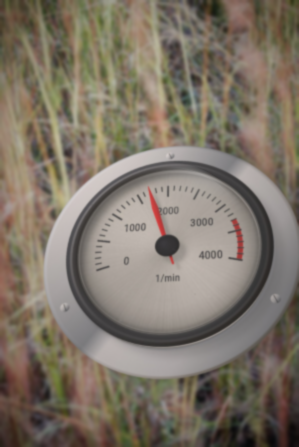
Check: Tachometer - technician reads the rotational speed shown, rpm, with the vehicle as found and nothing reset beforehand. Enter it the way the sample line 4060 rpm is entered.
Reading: 1700 rpm
